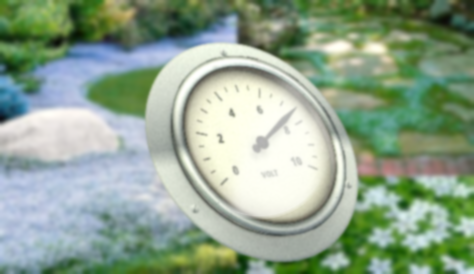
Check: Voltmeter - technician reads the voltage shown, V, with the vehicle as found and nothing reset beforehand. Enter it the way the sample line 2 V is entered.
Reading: 7.5 V
